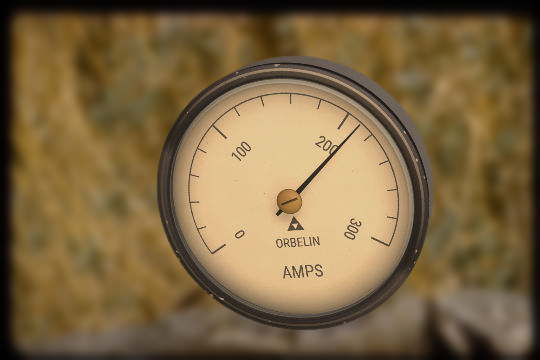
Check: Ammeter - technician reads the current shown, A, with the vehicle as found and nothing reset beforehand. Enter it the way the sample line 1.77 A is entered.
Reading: 210 A
